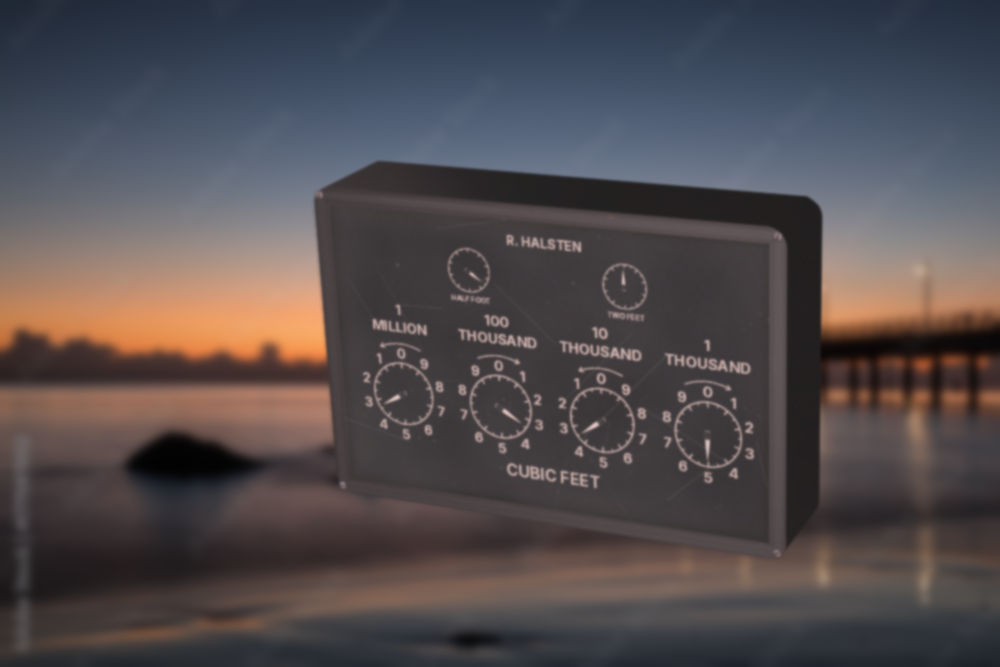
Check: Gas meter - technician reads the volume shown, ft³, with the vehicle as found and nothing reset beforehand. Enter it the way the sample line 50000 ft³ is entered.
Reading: 333500 ft³
